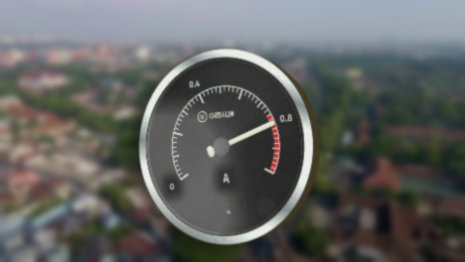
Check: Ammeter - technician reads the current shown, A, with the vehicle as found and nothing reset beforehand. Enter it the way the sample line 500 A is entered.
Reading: 0.8 A
